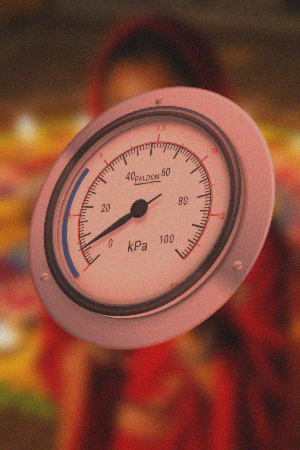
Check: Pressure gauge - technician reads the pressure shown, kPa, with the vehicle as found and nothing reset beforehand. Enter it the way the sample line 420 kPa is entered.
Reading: 5 kPa
